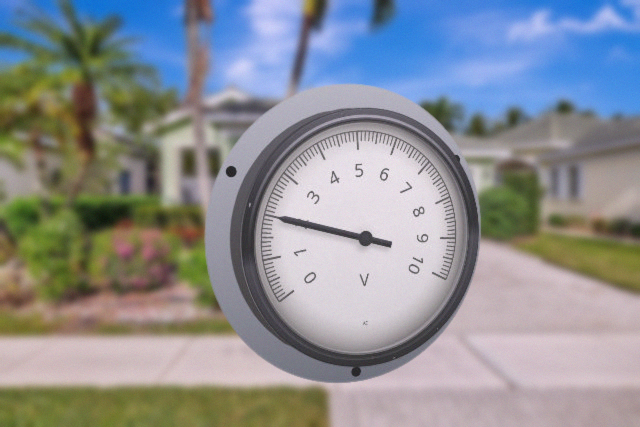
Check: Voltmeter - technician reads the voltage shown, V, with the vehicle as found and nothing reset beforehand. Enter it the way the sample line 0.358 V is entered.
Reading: 2 V
